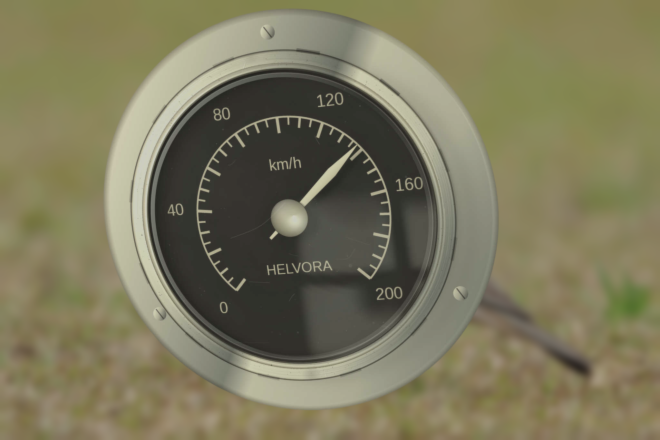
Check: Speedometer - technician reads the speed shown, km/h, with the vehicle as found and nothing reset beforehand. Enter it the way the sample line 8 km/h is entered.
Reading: 137.5 km/h
